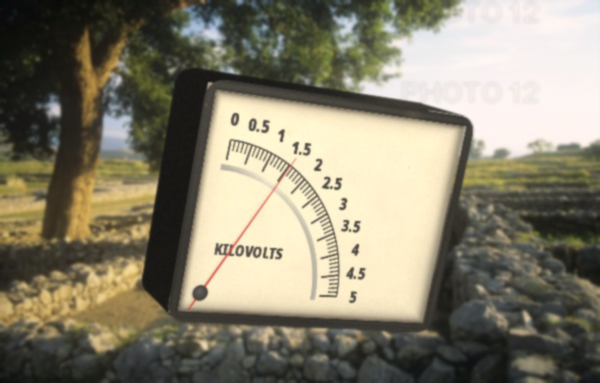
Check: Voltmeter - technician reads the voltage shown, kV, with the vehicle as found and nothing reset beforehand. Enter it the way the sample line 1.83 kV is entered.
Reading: 1.5 kV
